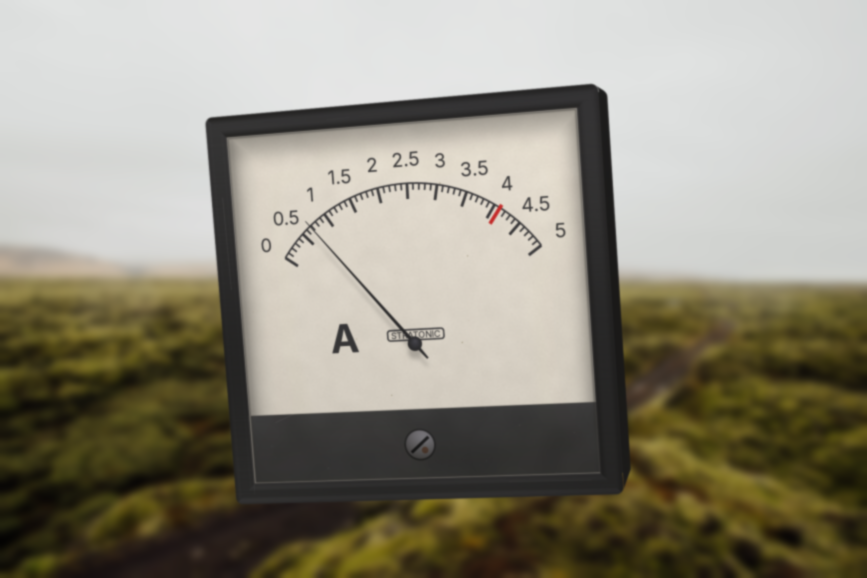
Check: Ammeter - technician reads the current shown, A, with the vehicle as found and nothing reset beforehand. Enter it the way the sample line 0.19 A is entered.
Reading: 0.7 A
